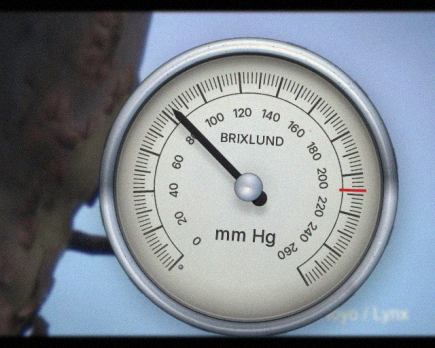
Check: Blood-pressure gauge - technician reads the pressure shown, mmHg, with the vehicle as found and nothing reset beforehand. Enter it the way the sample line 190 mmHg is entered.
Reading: 84 mmHg
